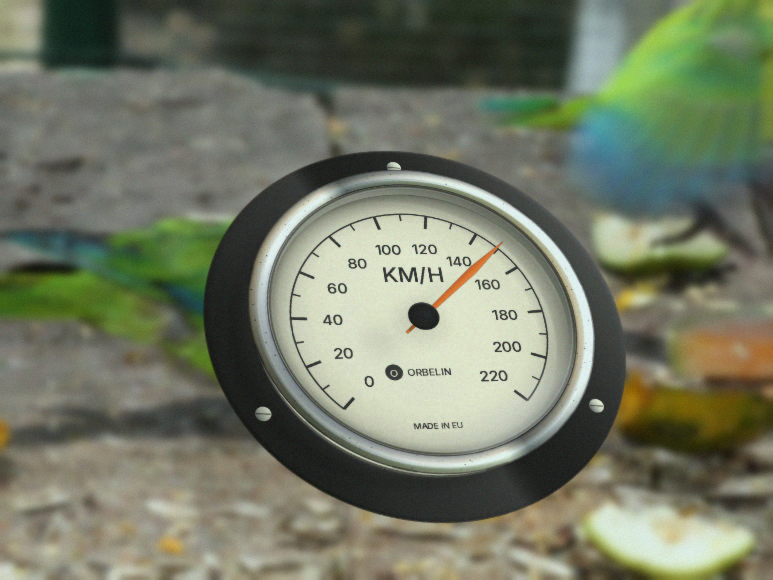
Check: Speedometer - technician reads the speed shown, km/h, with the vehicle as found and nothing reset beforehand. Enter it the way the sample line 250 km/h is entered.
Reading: 150 km/h
